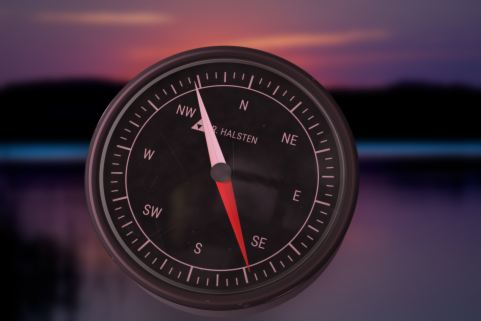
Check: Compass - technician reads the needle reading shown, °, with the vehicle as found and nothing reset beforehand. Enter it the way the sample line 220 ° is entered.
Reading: 147.5 °
